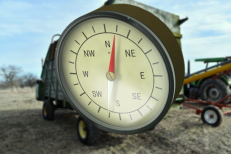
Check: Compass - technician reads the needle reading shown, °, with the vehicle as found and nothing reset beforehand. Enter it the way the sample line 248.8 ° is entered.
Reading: 15 °
